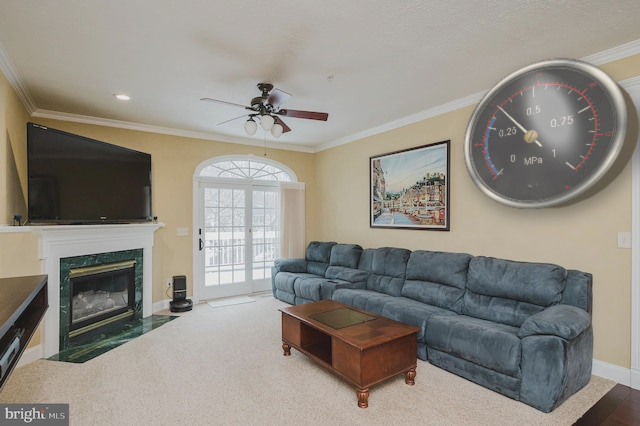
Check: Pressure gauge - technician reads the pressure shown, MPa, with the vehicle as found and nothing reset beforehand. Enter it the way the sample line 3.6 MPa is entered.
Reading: 0.35 MPa
